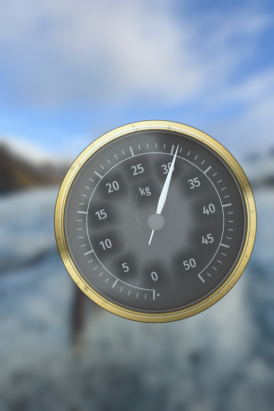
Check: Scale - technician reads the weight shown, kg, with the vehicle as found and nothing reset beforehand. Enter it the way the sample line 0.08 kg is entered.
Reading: 30.5 kg
